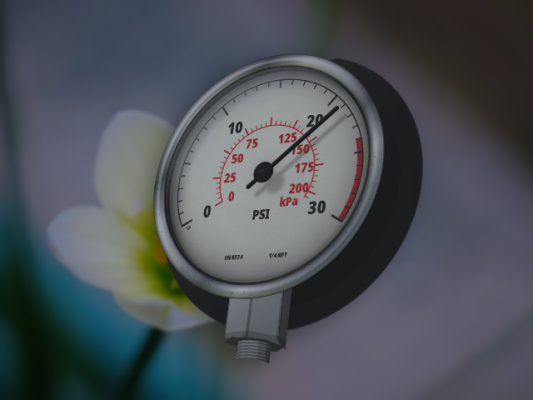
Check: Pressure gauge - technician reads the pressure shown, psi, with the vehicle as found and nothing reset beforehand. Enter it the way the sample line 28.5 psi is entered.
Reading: 21 psi
